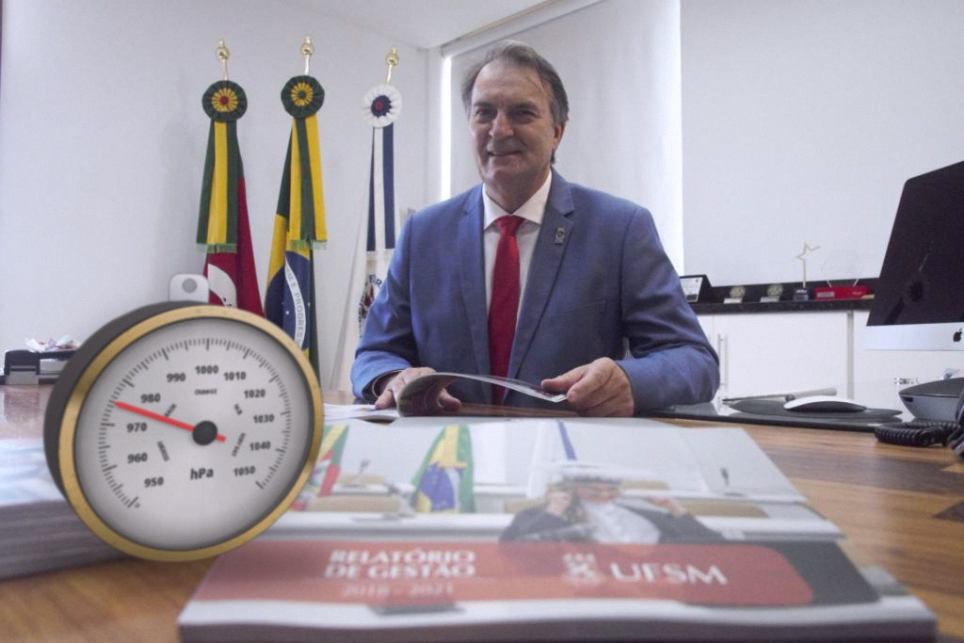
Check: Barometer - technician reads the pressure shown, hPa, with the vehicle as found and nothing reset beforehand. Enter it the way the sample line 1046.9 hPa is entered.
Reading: 975 hPa
